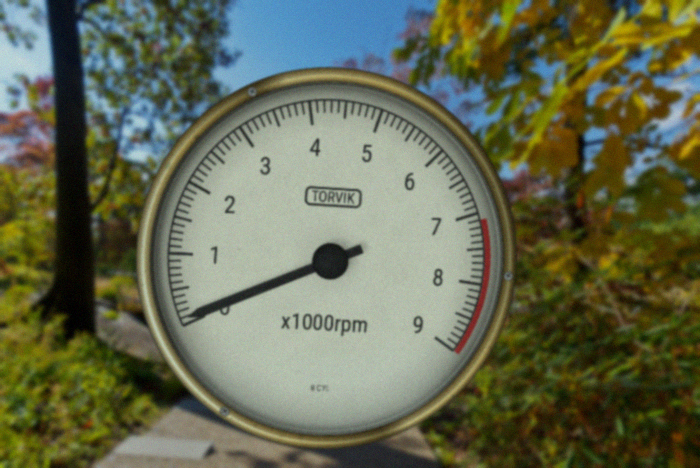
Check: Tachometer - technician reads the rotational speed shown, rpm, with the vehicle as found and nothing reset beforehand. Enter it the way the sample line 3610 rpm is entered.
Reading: 100 rpm
